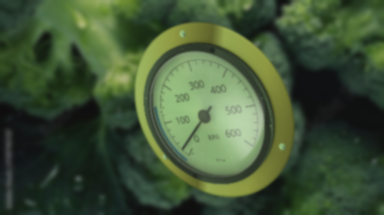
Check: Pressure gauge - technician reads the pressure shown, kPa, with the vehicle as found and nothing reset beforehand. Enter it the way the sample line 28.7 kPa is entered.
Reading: 20 kPa
